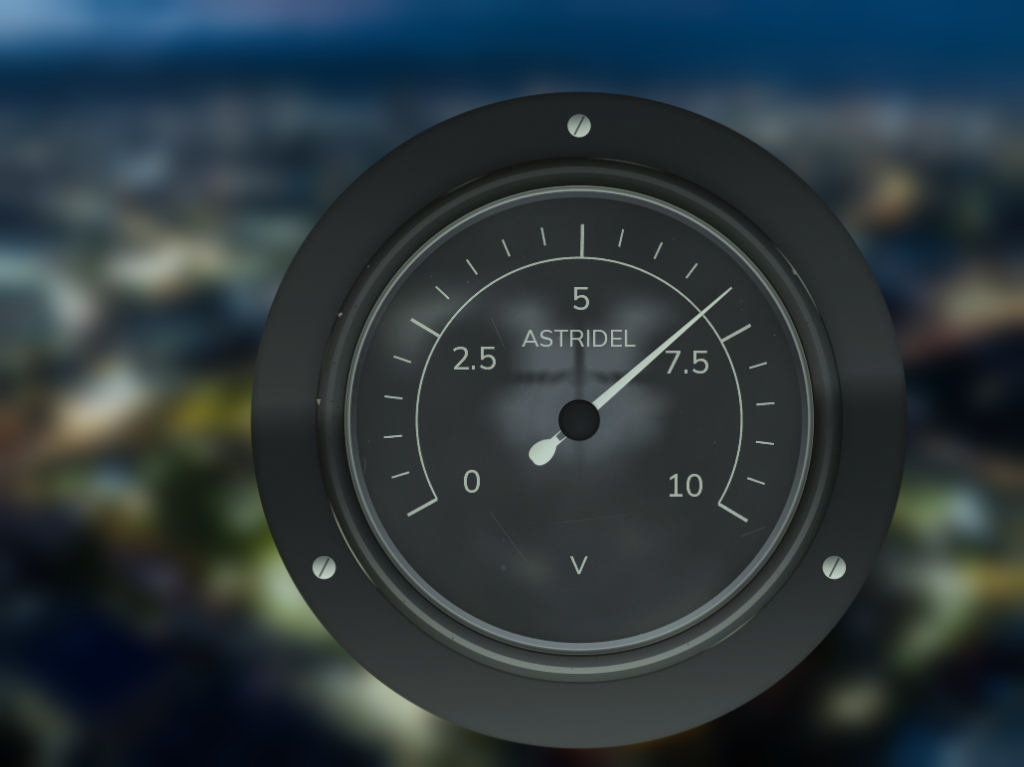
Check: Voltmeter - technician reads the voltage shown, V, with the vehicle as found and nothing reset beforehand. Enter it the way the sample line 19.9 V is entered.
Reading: 7 V
